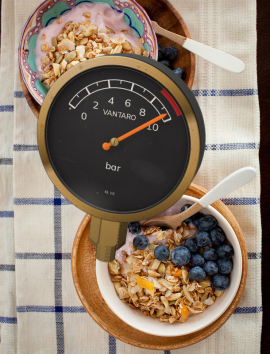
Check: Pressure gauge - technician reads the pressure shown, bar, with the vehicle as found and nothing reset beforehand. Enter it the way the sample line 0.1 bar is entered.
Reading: 9.5 bar
